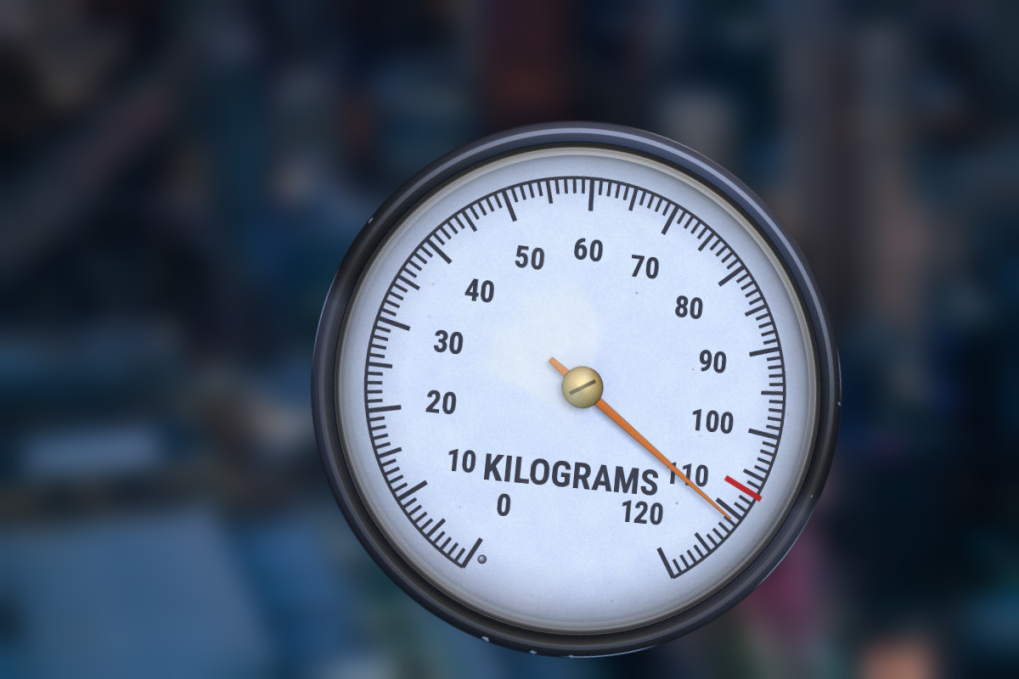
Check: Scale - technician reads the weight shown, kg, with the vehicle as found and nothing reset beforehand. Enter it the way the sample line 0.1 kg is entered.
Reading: 111 kg
